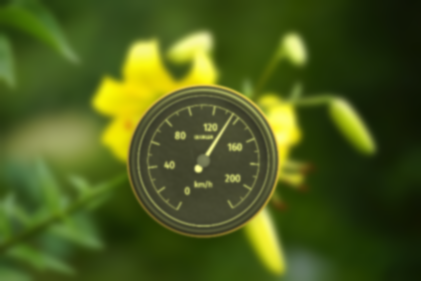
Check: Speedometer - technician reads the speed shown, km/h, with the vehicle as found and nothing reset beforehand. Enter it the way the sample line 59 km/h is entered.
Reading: 135 km/h
